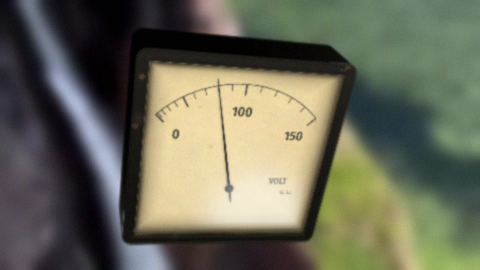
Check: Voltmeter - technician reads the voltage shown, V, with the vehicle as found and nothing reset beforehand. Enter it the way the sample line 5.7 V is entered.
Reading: 80 V
